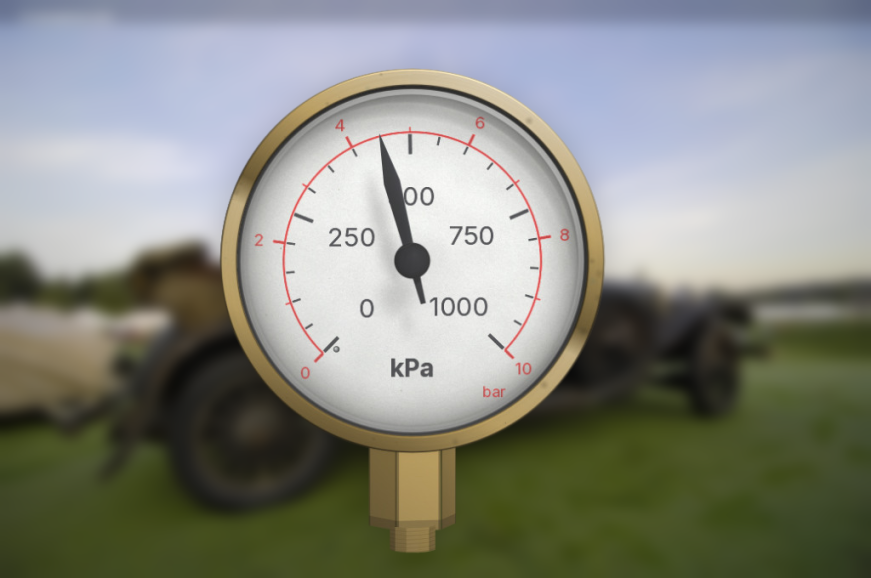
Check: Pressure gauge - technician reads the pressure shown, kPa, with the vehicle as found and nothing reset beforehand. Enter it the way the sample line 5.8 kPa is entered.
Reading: 450 kPa
